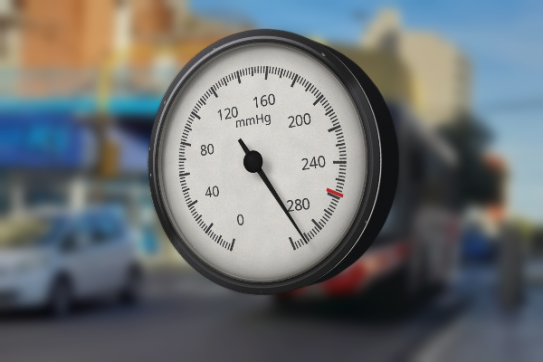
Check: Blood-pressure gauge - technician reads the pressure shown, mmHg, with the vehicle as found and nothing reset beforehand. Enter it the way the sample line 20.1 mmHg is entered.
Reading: 290 mmHg
